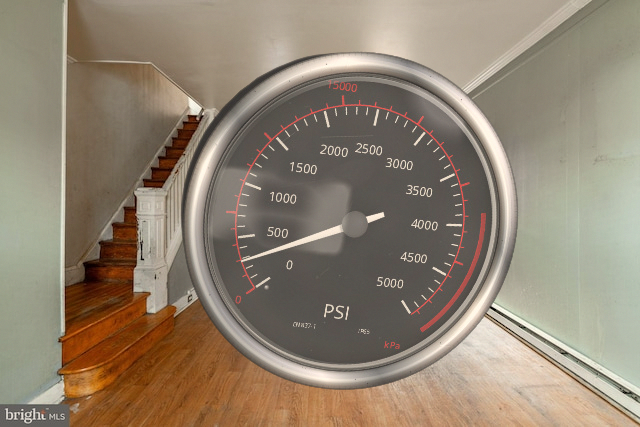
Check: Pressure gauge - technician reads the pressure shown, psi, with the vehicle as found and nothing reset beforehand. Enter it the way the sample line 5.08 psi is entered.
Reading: 300 psi
